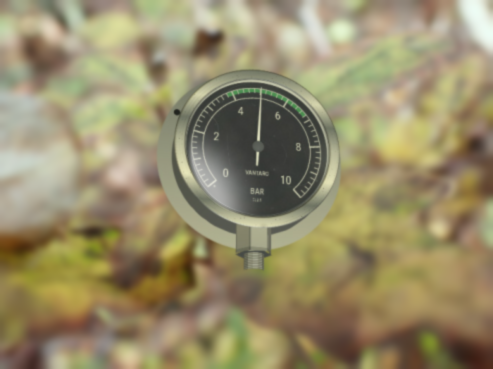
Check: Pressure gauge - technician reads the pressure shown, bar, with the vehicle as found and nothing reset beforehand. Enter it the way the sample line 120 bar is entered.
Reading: 5 bar
